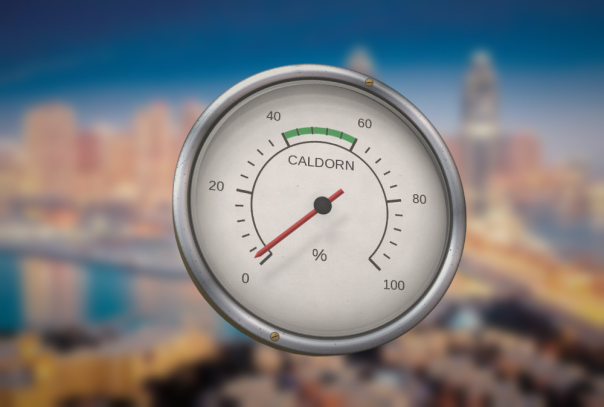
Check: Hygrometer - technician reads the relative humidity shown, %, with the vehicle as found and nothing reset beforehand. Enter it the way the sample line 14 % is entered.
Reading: 2 %
